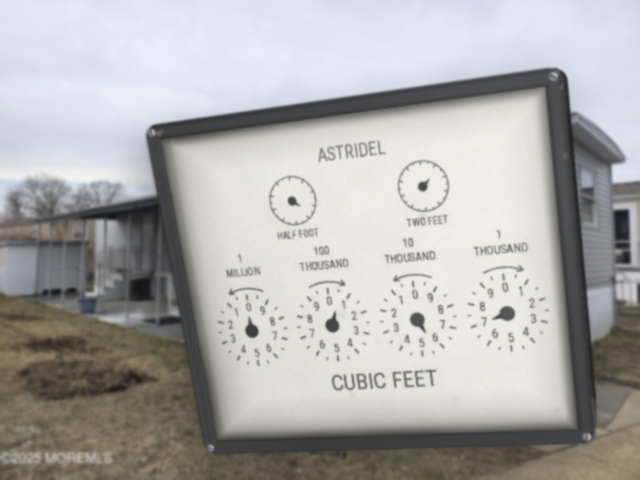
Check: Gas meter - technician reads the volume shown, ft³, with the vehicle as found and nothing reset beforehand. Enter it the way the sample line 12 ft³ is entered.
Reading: 5700 ft³
